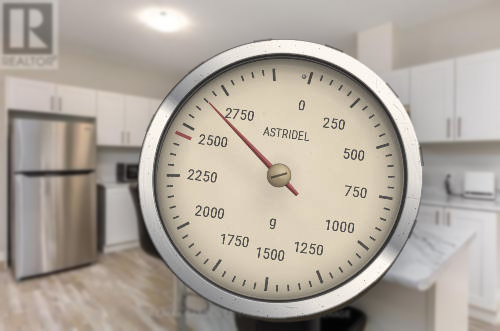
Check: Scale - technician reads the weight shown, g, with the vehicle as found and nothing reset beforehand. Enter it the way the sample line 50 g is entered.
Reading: 2650 g
